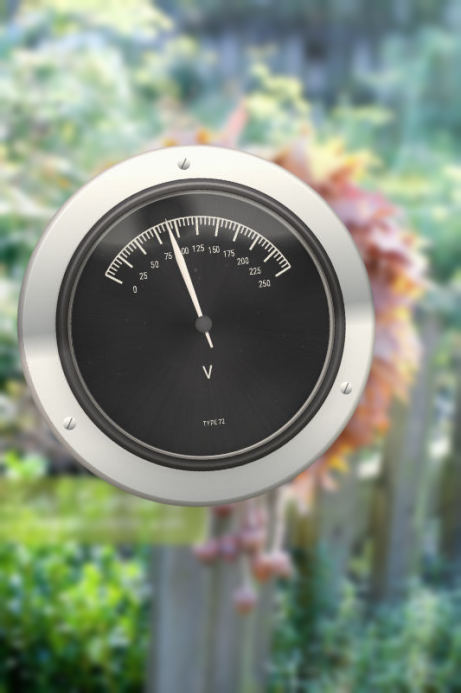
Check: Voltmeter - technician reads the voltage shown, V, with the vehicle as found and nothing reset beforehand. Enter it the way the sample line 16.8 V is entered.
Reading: 90 V
